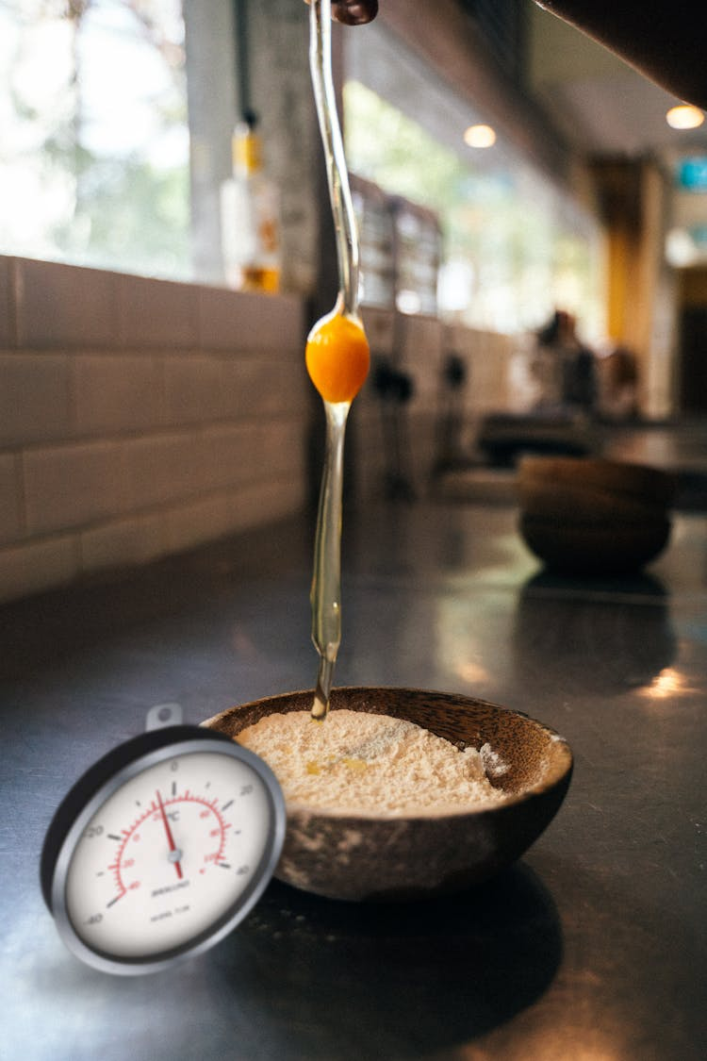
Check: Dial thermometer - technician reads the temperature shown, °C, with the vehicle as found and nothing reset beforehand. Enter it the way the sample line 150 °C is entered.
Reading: -5 °C
